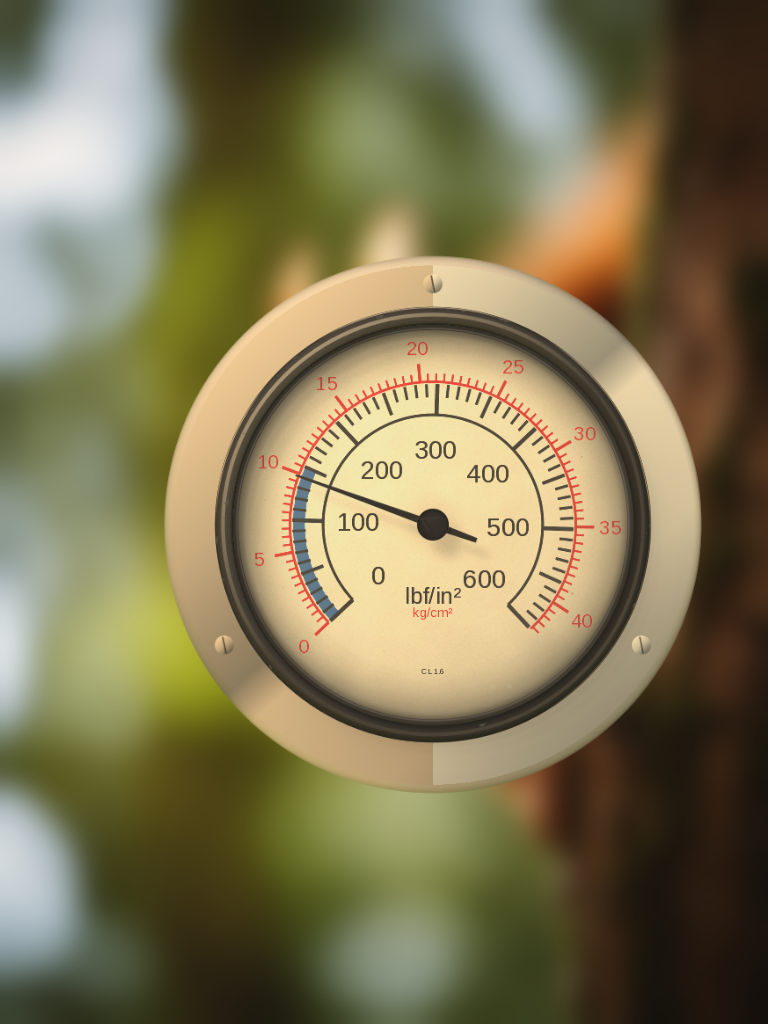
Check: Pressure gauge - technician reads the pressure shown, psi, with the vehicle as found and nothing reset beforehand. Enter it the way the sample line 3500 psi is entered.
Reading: 140 psi
